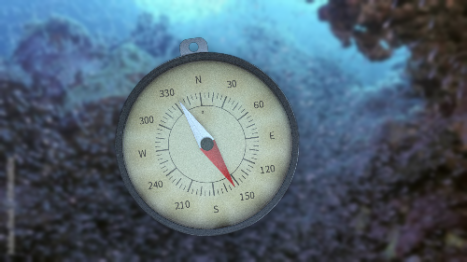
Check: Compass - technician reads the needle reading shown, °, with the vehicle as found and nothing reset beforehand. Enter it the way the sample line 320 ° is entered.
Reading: 155 °
